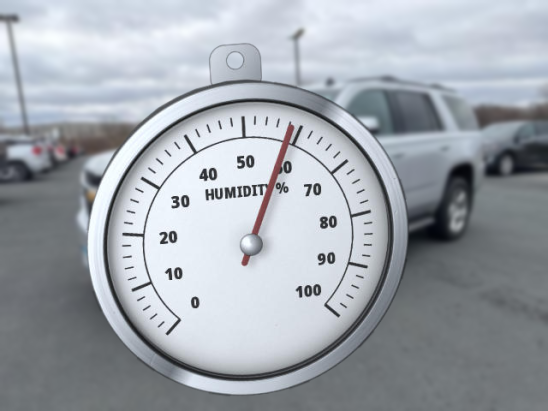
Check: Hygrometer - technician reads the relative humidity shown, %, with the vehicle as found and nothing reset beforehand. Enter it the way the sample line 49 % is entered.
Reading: 58 %
